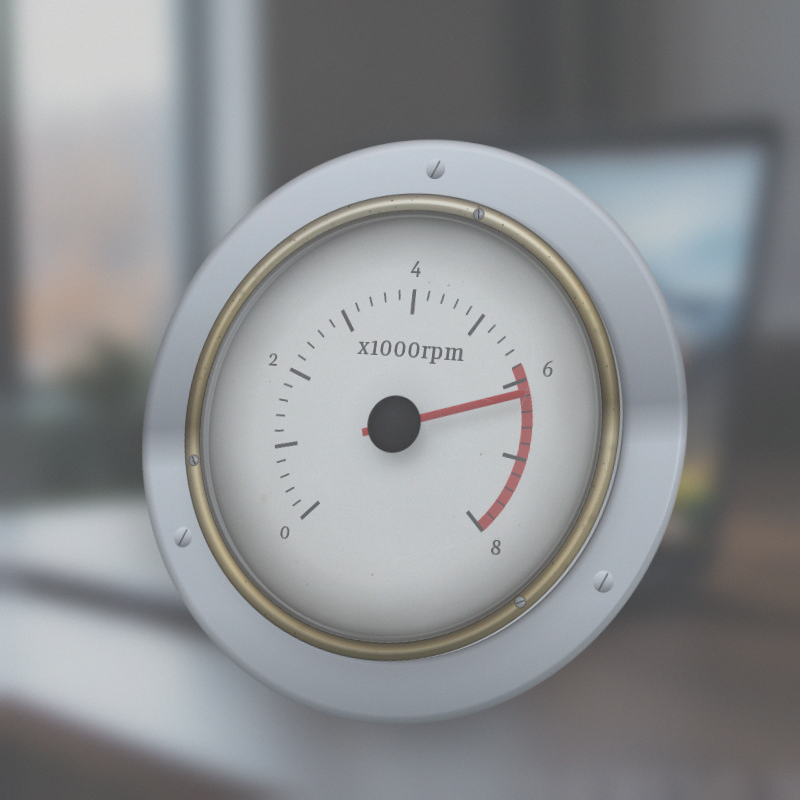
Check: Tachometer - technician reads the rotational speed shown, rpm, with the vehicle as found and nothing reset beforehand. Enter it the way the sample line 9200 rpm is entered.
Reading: 6200 rpm
